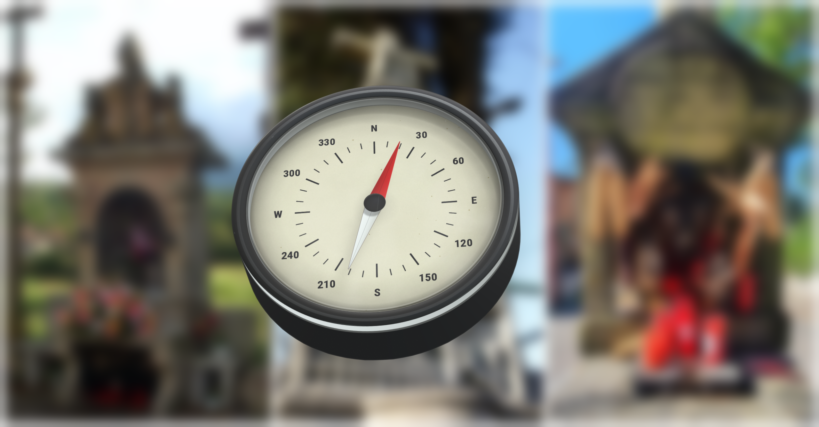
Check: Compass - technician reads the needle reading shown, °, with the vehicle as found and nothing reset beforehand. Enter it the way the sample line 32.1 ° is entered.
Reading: 20 °
